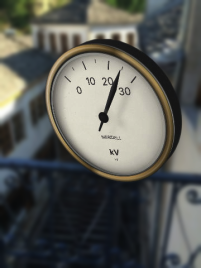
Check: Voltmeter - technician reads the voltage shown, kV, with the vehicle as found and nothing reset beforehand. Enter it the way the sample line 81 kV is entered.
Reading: 25 kV
